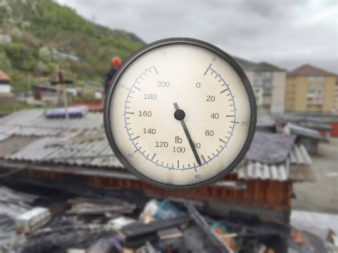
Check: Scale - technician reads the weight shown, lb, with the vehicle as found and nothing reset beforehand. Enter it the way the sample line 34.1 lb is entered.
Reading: 84 lb
